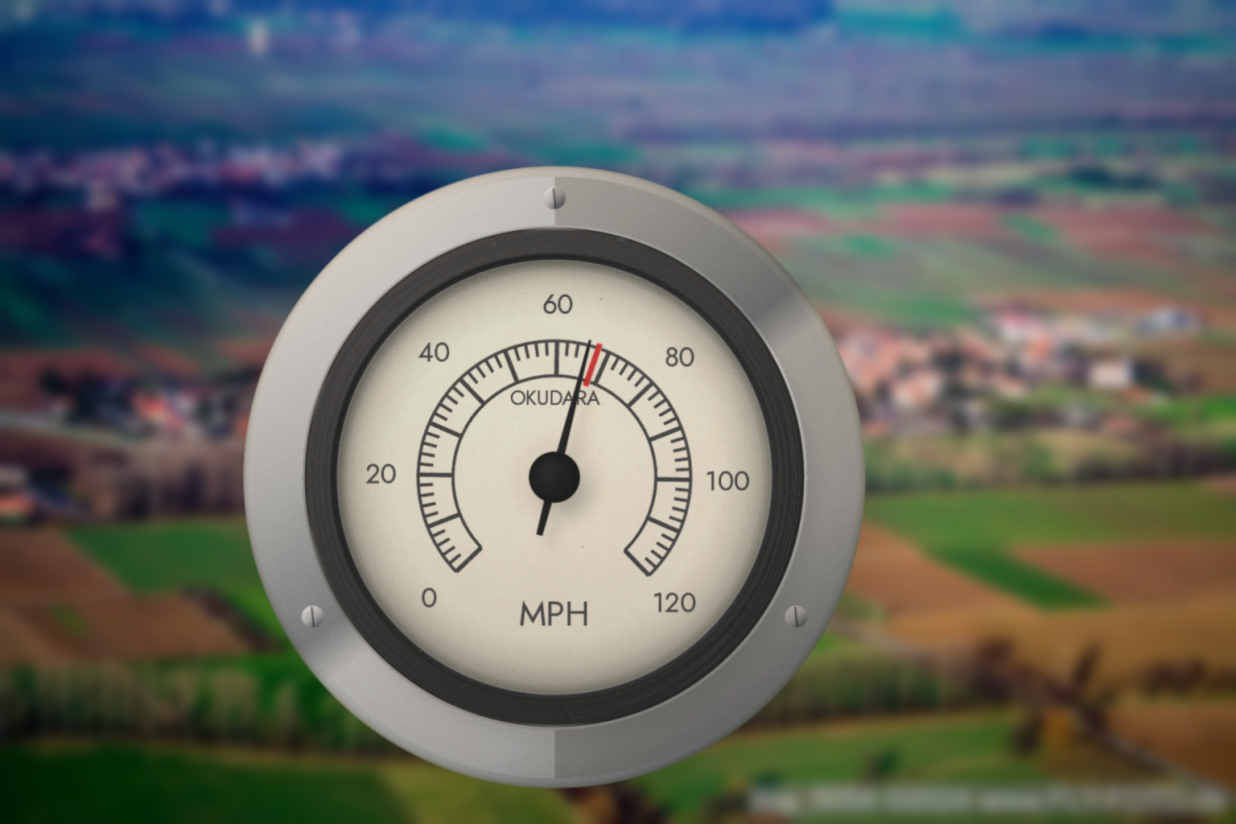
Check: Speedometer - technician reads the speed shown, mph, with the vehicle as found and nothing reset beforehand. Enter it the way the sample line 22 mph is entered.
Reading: 66 mph
